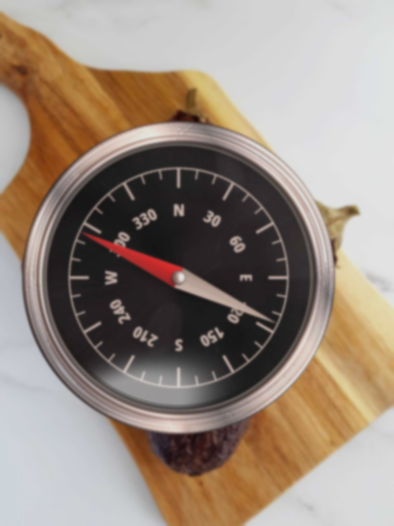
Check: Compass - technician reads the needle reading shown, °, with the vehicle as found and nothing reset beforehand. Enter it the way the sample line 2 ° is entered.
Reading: 295 °
